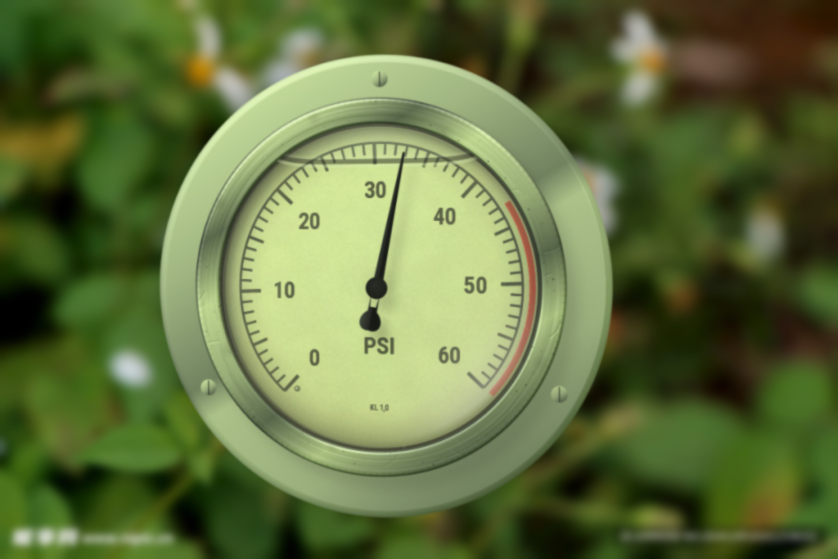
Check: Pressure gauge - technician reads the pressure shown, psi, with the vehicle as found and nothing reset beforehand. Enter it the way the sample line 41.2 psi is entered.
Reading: 33 psi
